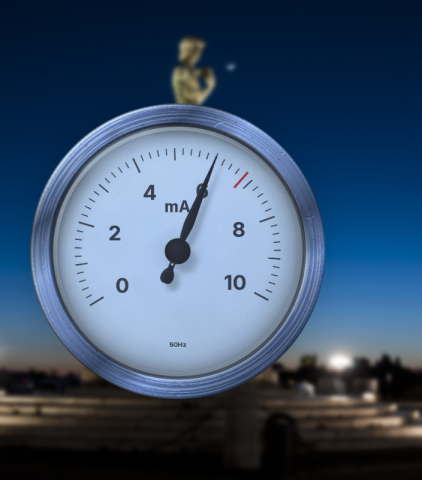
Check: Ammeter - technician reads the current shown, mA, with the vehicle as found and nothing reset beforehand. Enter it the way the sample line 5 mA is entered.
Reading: 6 mA
